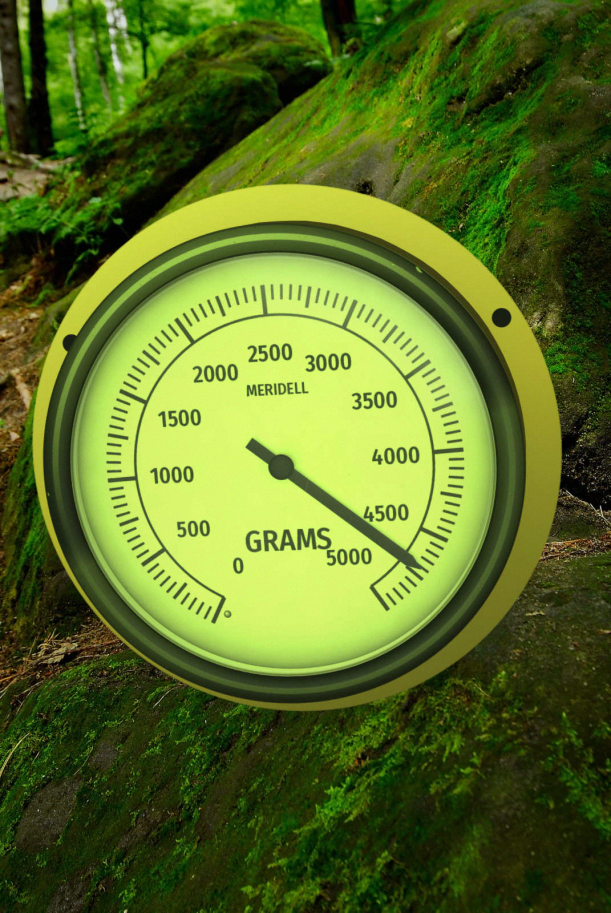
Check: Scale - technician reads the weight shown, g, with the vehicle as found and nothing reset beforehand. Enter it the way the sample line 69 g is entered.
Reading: 4700 g
